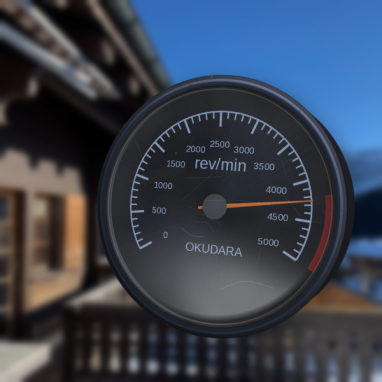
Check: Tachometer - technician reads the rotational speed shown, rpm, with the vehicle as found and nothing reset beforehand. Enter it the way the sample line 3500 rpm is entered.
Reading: 4250 rpm
